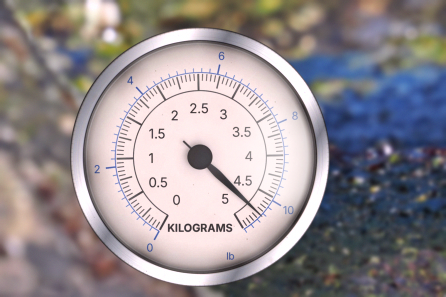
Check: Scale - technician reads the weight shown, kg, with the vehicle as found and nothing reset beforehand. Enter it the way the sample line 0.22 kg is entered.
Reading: 4.75 kg
